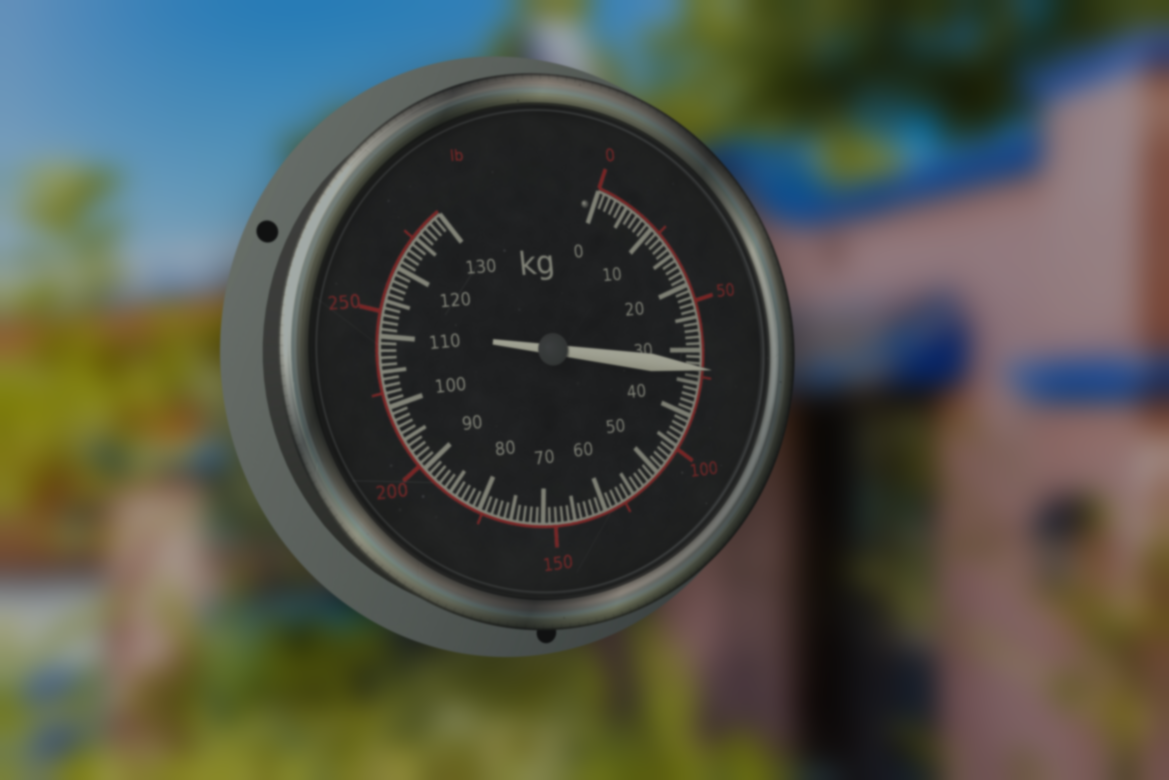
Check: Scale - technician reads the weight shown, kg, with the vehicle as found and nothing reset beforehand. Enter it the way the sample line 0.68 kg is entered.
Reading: 33 kg
